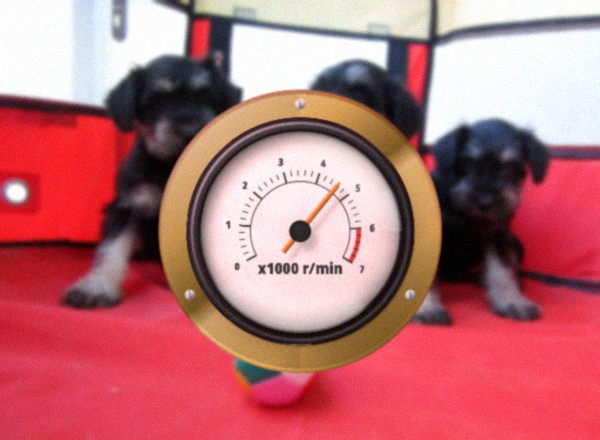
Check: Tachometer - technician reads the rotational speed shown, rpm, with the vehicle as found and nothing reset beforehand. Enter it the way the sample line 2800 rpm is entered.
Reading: 4600 rpm
